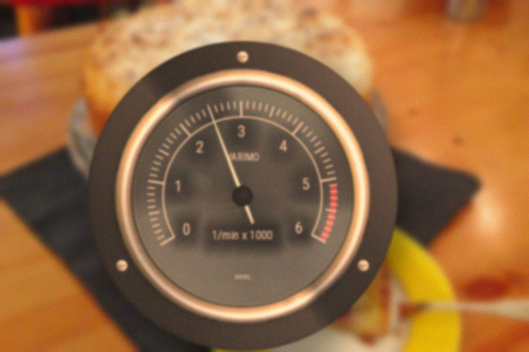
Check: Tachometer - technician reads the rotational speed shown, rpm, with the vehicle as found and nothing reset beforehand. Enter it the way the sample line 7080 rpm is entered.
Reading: 2500 rpm
